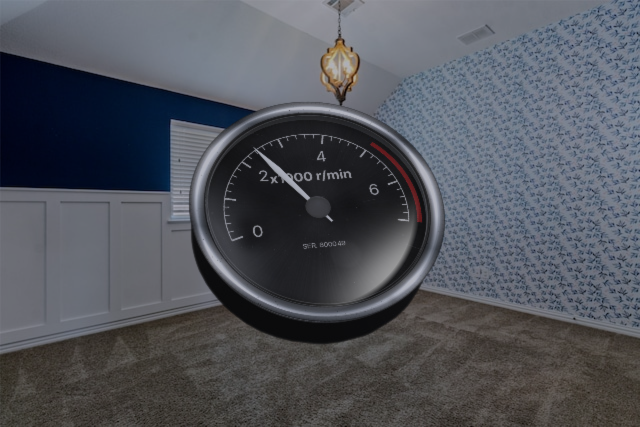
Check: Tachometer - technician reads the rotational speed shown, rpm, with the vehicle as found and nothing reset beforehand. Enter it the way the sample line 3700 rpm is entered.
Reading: 2400 rpm
